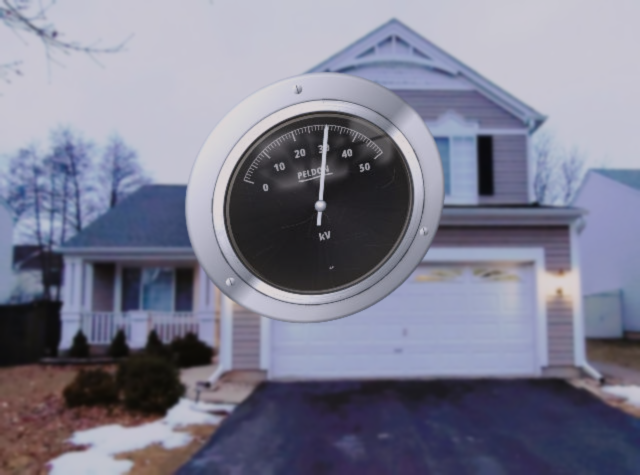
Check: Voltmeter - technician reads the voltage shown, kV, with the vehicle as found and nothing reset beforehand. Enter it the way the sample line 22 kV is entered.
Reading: 30 kV
